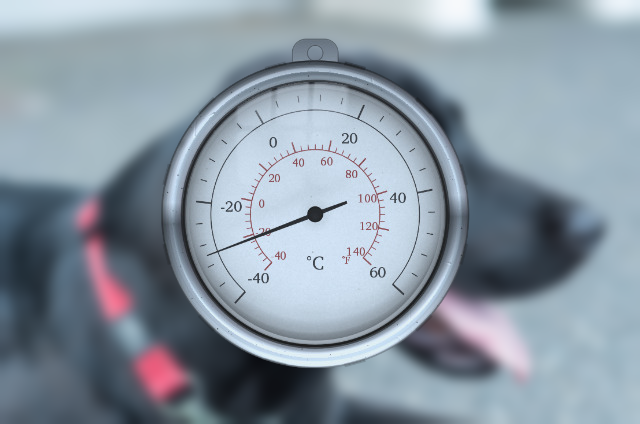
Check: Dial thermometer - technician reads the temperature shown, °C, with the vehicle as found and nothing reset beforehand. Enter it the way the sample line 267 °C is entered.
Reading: -30 °C
